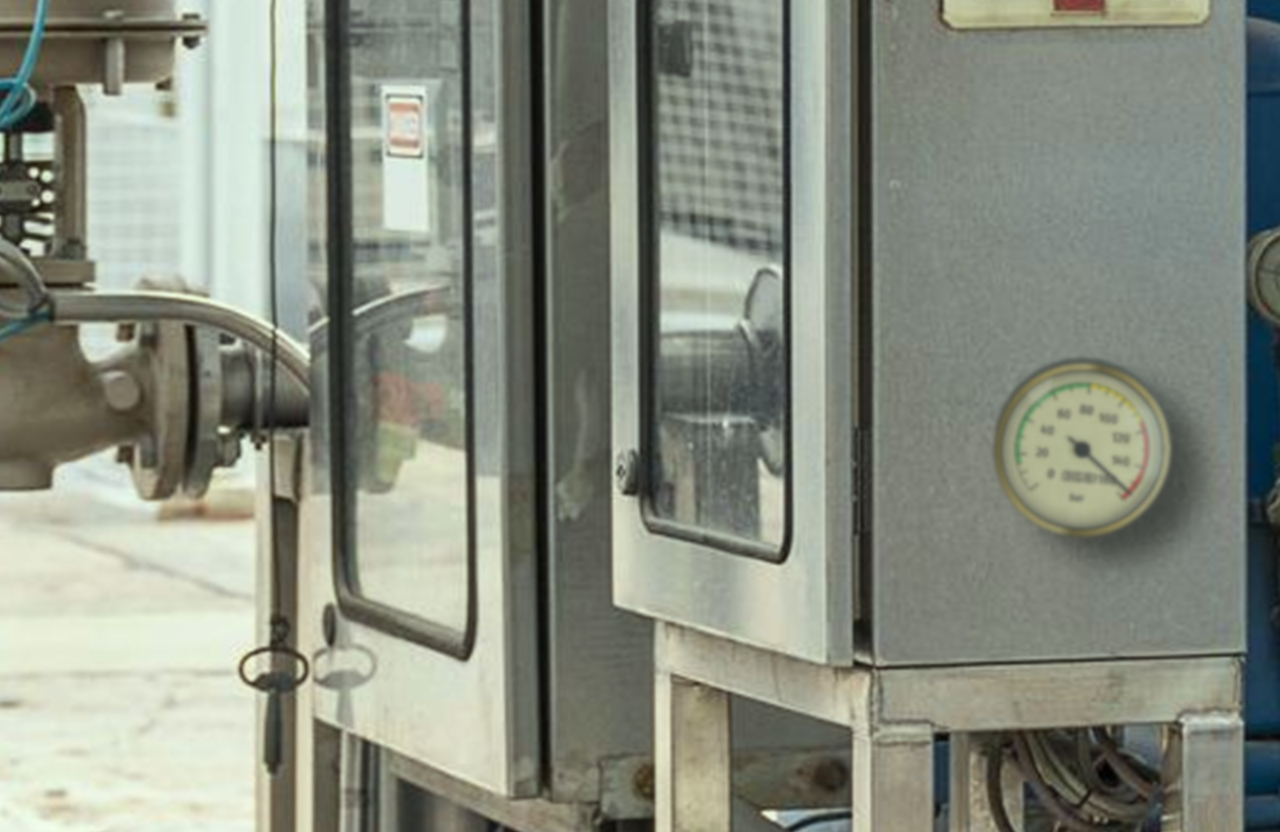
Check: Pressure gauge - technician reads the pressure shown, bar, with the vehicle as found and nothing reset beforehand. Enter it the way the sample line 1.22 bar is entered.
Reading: 155 bar
